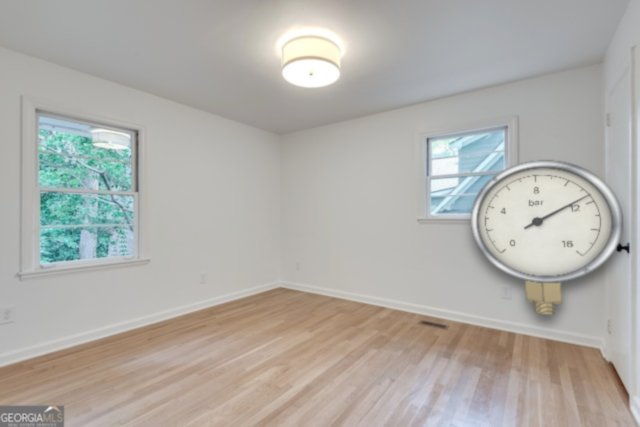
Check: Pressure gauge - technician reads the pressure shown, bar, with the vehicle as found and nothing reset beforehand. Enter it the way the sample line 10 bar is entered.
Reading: 11.5 bar
